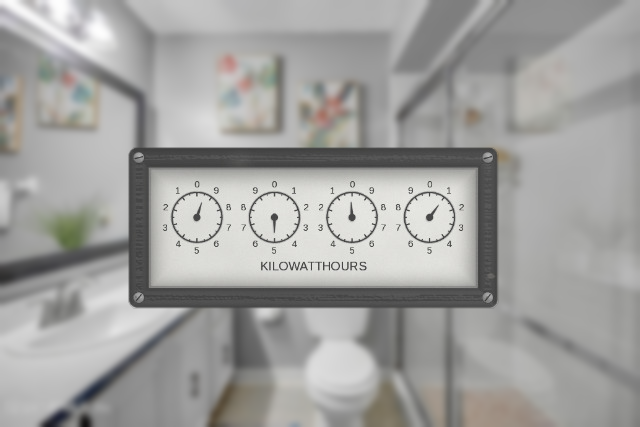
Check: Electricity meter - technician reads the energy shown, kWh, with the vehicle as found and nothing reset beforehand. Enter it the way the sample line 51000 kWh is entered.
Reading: 9501 kWh
